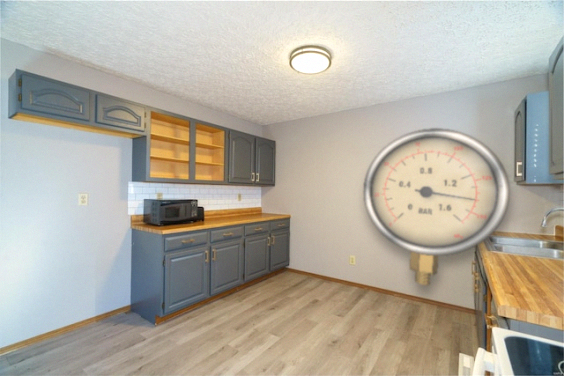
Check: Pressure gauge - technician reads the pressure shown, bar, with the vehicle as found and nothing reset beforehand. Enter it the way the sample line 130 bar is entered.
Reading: 1.4 bar
